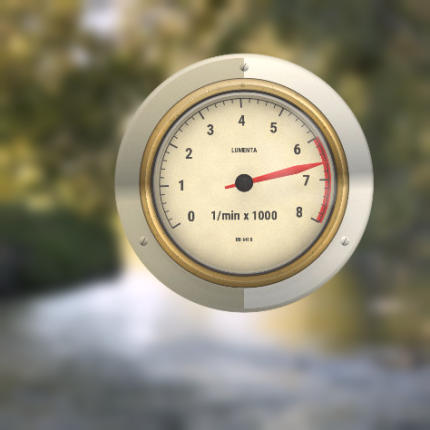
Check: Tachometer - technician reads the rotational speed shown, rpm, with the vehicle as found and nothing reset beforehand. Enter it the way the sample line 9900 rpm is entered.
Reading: 6600 rpm
